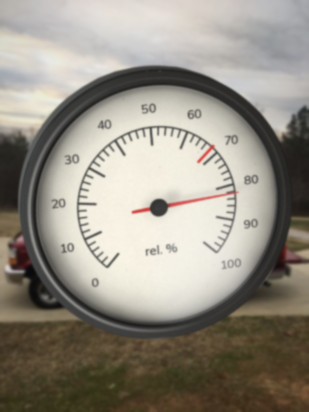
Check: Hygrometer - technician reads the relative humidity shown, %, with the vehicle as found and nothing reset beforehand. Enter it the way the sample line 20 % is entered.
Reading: 82 %
